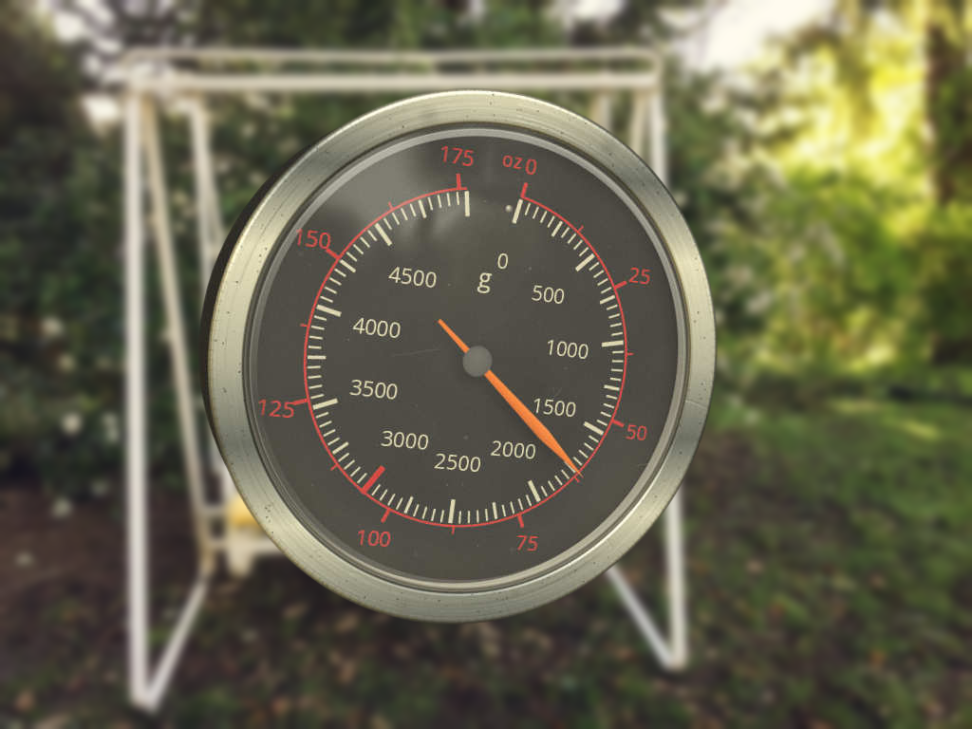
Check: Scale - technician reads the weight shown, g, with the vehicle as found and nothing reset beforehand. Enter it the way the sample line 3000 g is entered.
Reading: 1750 g
